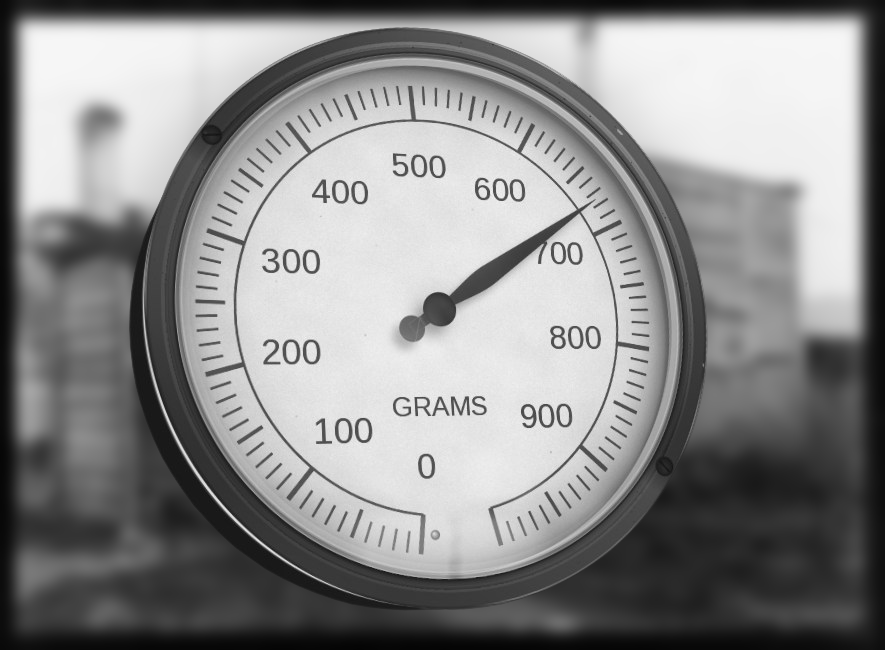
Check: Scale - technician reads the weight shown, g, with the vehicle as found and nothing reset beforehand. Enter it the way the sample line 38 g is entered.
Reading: 675 g
